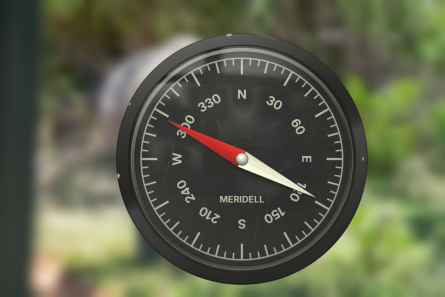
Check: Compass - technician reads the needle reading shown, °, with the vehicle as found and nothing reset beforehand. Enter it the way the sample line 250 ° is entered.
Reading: 297.5 °
